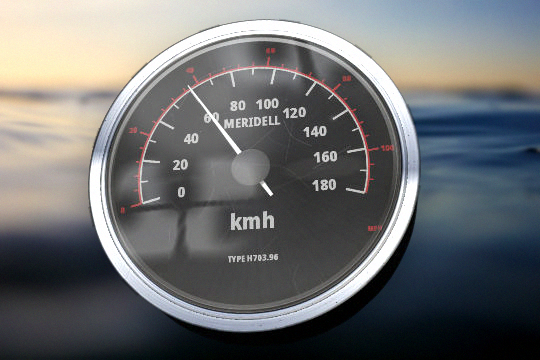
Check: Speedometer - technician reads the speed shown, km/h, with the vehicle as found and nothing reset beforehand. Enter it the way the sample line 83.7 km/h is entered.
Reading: 60 km/h
